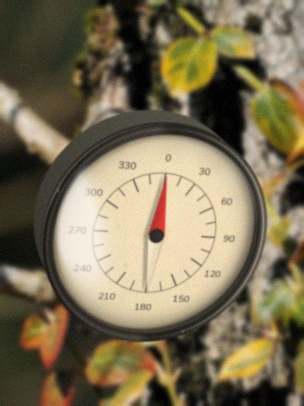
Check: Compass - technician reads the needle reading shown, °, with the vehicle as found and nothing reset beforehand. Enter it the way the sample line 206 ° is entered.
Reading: 0 °
